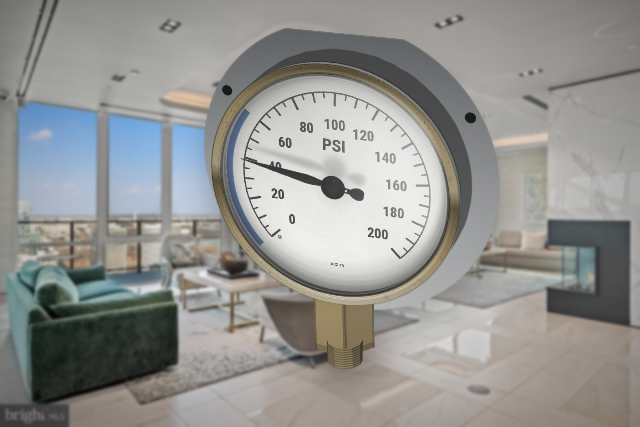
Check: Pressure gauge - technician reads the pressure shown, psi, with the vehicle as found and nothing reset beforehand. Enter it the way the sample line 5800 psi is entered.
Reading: 40 psi
